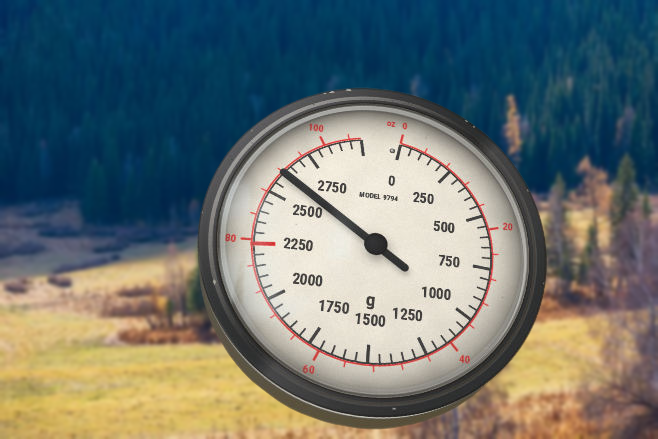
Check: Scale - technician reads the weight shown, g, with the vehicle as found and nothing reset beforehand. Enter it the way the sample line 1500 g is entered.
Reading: 2600 g
